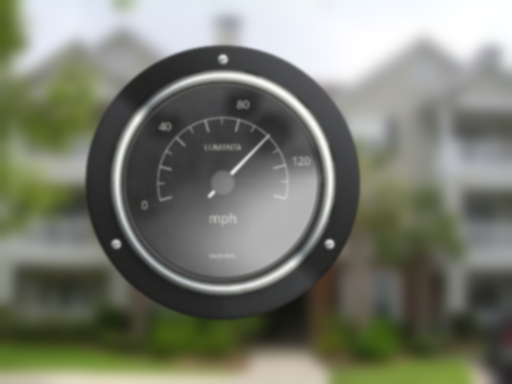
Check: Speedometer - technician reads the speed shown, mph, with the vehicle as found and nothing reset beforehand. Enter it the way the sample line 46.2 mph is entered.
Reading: 100 mph
